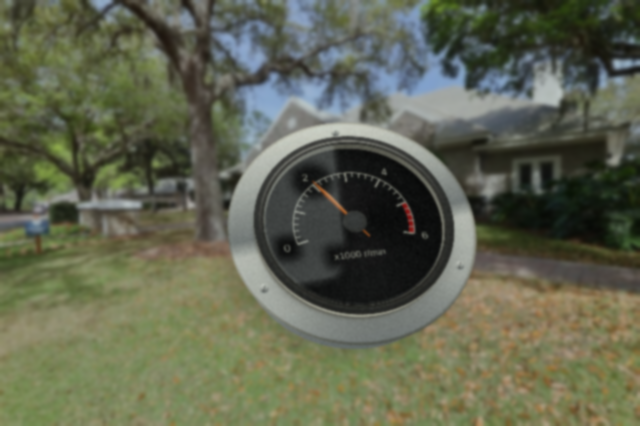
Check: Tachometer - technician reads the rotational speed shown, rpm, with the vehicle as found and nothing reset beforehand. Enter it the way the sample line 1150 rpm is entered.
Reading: 2000 rpm
